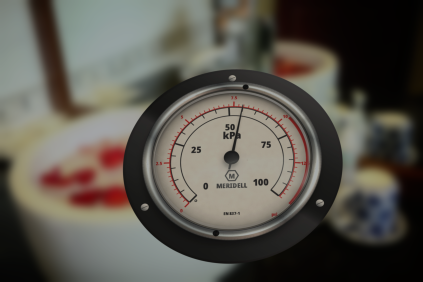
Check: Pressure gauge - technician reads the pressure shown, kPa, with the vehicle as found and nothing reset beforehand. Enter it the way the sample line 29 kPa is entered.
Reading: 55 kPa
